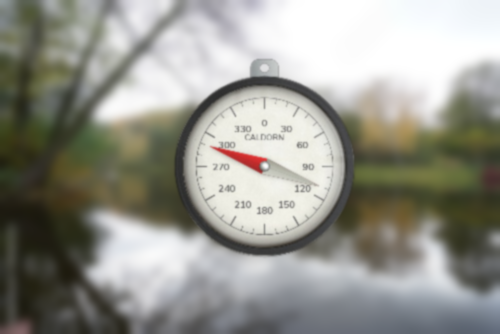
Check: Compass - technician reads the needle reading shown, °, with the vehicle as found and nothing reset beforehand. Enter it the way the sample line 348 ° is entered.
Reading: 290 °
